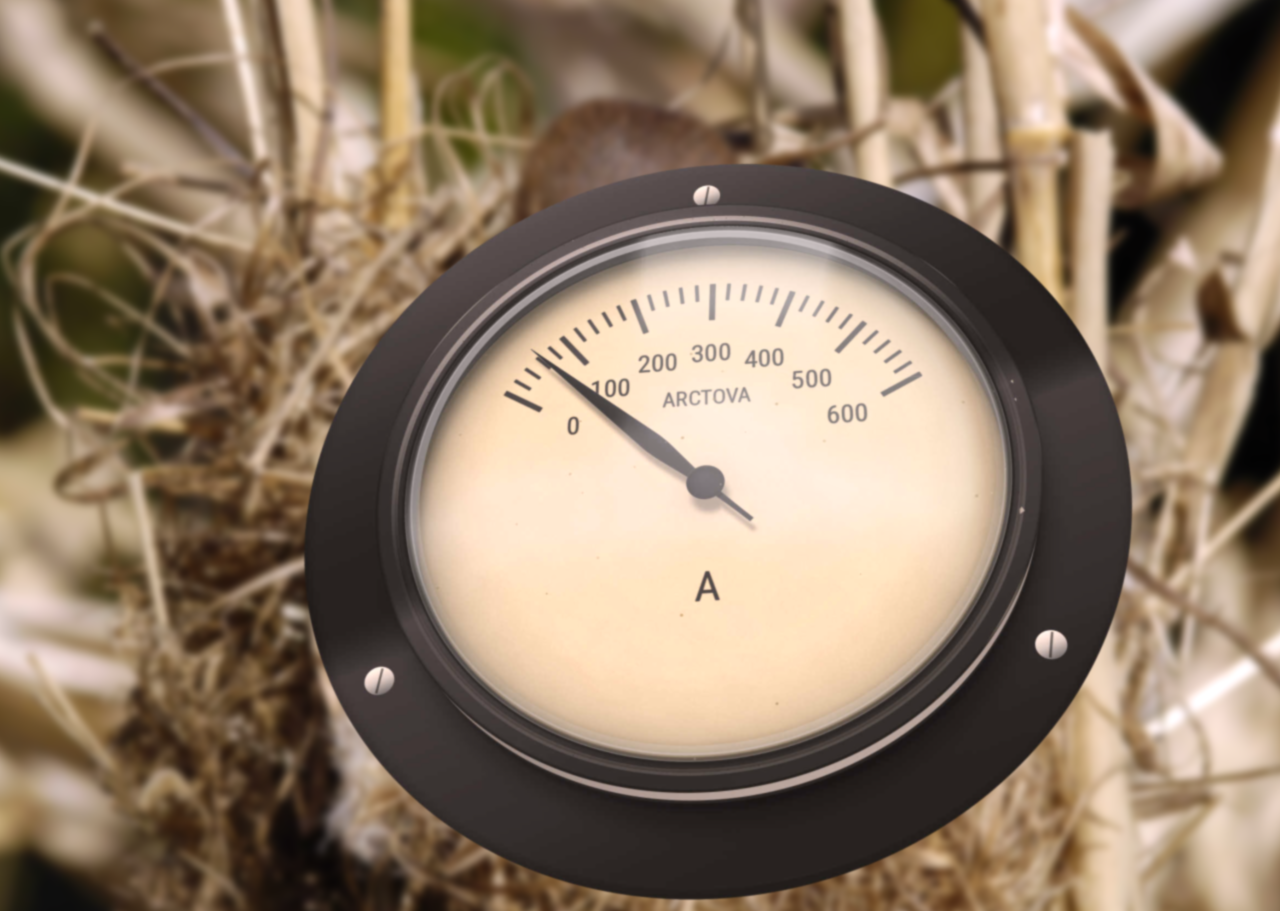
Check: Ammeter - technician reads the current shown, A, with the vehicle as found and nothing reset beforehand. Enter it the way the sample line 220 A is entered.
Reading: 60 A
